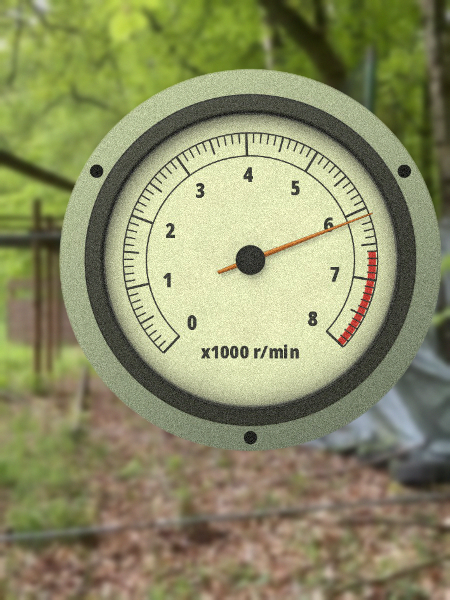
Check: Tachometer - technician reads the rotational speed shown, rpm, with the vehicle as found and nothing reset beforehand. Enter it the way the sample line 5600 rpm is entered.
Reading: 6100 rpm
